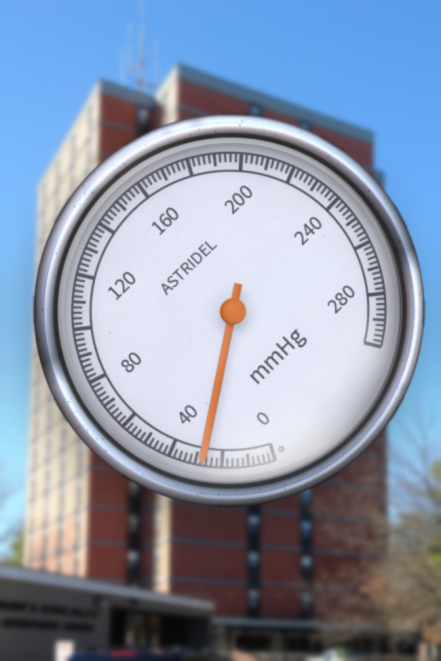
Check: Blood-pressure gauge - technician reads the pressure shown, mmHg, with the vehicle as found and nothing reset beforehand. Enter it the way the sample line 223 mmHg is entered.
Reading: 28 mmHg
